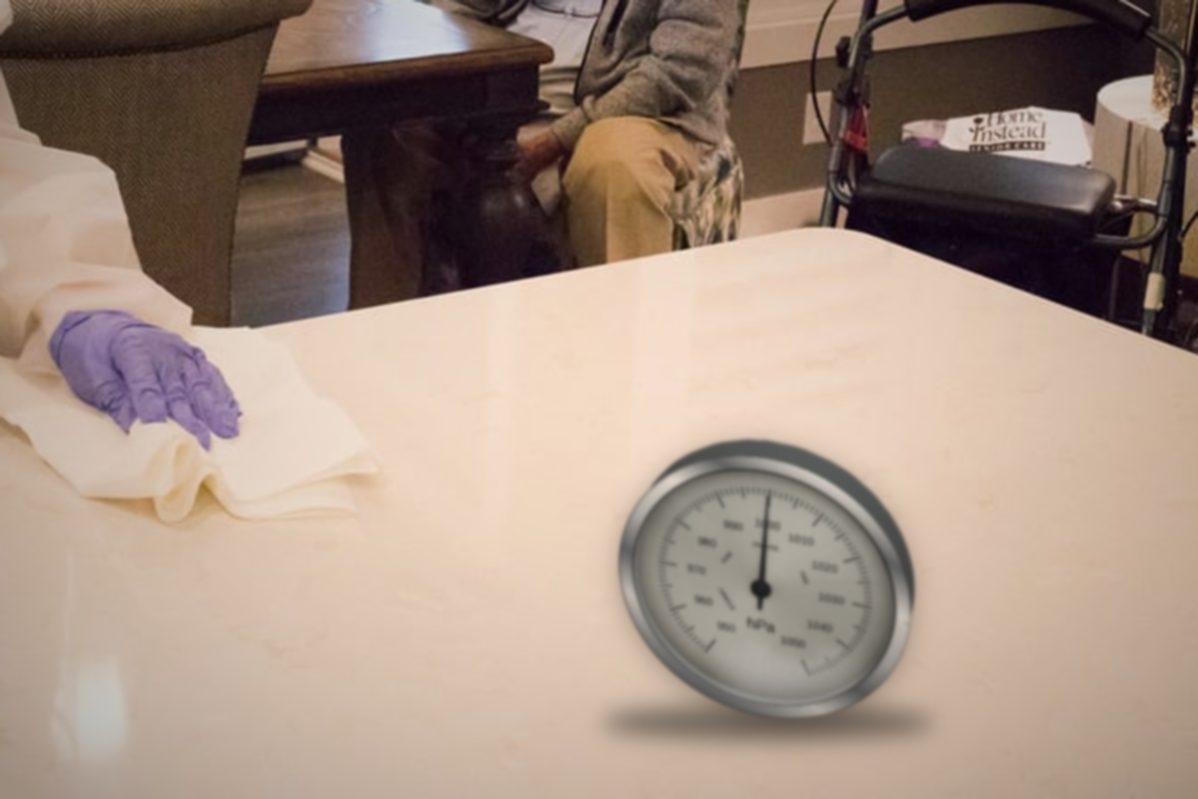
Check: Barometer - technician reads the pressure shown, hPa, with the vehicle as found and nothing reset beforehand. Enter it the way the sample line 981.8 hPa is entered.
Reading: 1000 hPa
